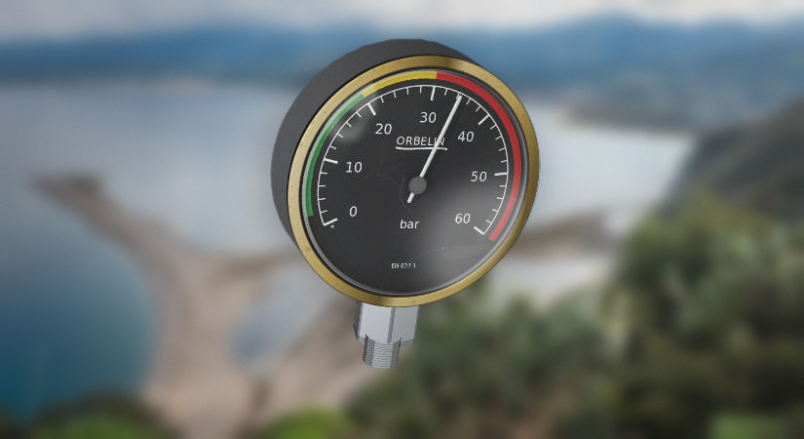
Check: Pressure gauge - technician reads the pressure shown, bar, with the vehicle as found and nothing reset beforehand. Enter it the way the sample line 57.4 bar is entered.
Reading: 34 bar
